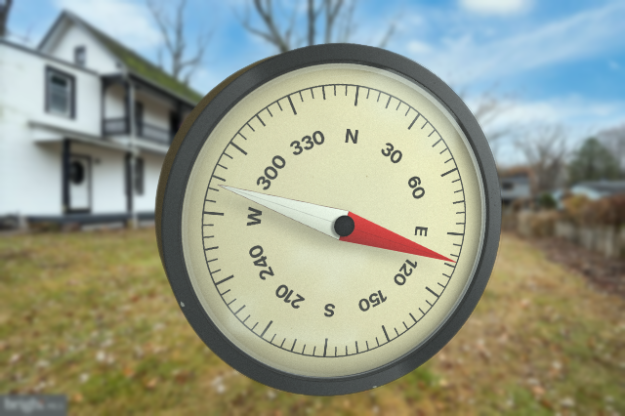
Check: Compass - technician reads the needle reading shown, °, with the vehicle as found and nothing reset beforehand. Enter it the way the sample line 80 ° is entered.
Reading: 102.5 °
